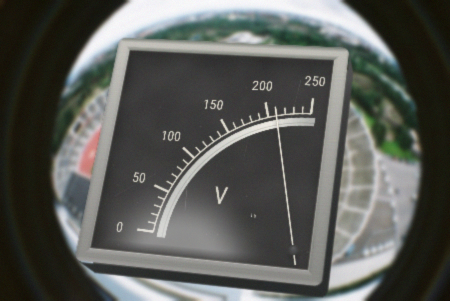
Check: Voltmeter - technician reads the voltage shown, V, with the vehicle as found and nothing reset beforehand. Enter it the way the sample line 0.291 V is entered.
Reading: 210 V
